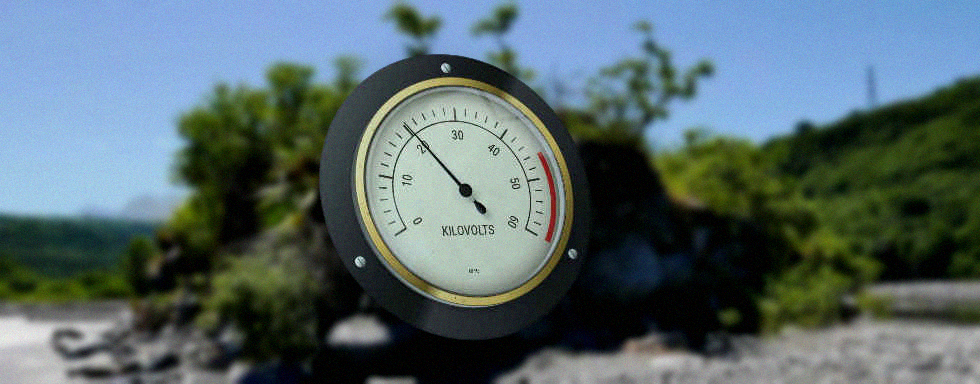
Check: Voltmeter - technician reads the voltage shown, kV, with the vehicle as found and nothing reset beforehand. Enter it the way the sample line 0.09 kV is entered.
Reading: 20 kV
